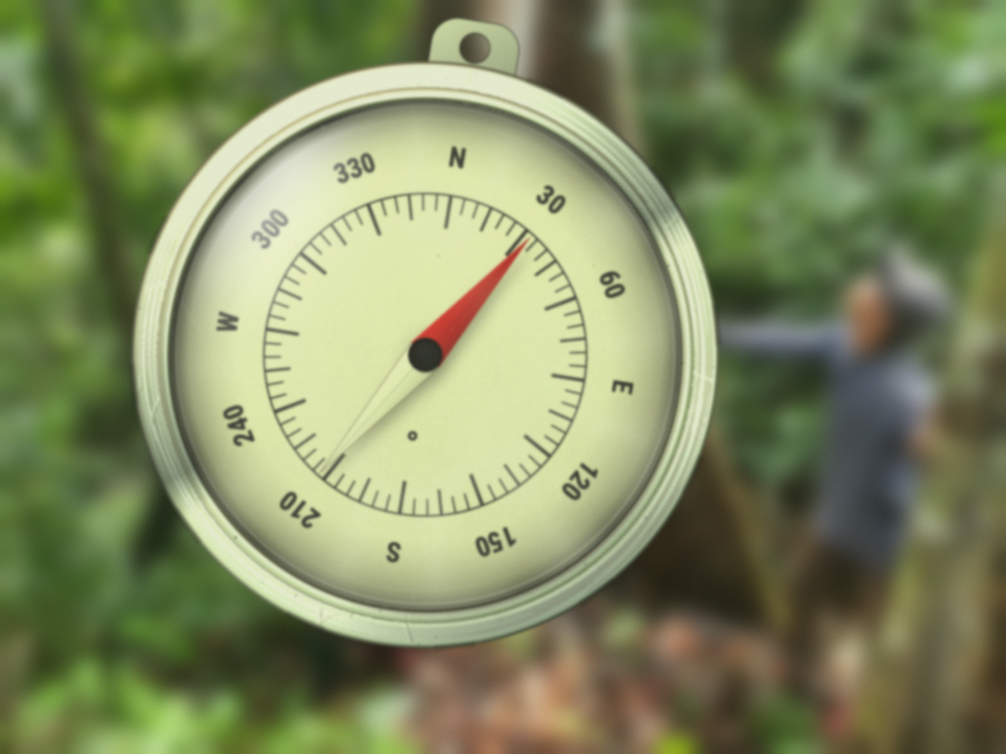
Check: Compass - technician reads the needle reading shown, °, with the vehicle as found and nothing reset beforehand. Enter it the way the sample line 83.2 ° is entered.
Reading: 32.5 °
